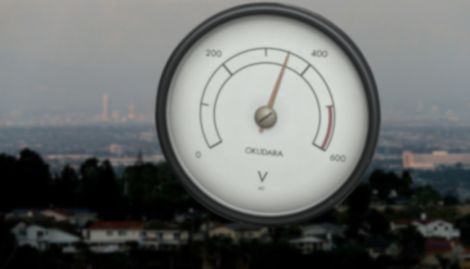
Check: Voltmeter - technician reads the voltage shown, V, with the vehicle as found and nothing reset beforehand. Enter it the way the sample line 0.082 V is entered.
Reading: 350 V
